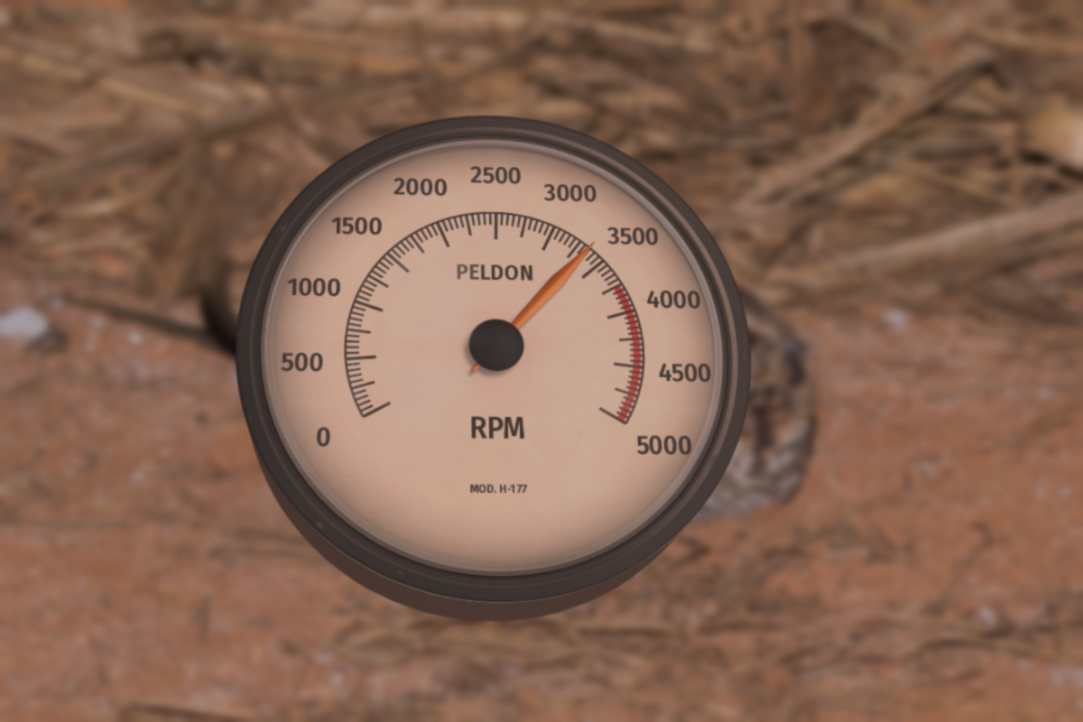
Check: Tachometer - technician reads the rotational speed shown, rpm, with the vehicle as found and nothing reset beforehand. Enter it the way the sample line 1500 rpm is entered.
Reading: 3350 rpm
